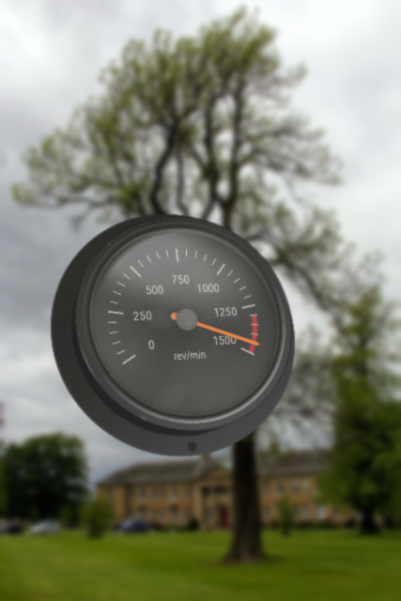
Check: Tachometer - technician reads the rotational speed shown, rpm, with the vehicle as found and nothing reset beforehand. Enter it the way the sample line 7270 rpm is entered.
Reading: 1450 rpm
